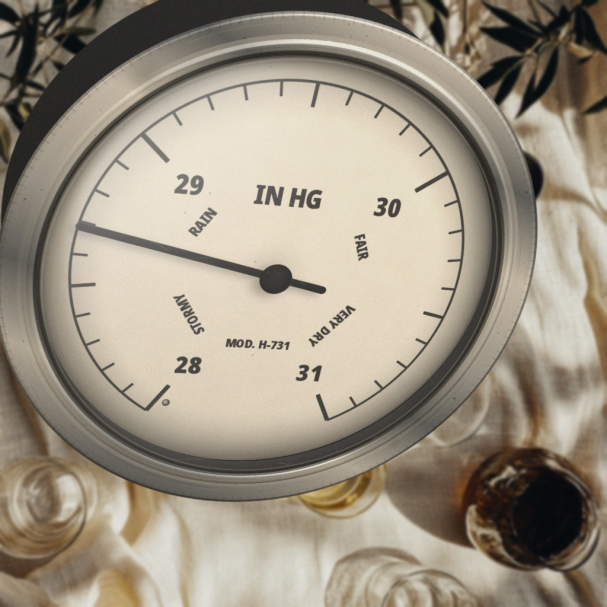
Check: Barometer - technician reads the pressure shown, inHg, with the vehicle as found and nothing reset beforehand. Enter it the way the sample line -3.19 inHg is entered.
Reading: 28.7 inHg
